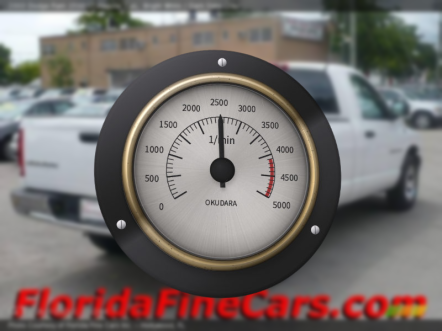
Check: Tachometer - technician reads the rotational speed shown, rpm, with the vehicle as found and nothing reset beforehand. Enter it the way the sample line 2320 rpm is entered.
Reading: 2500 rpm
